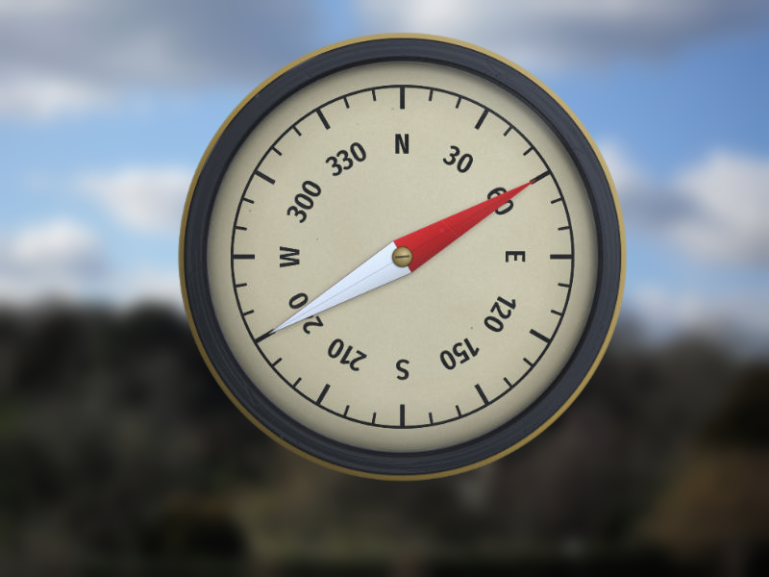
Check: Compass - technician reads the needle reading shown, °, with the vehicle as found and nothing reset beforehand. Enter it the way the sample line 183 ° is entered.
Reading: 60 °
